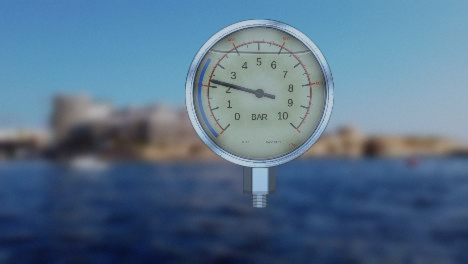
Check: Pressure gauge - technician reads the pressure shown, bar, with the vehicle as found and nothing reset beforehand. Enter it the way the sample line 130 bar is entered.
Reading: 2.25 bar
